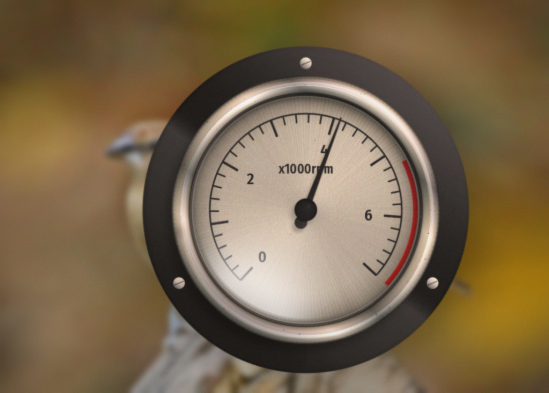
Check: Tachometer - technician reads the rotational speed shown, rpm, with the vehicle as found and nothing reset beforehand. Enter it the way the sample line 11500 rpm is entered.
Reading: 4100 rpm
